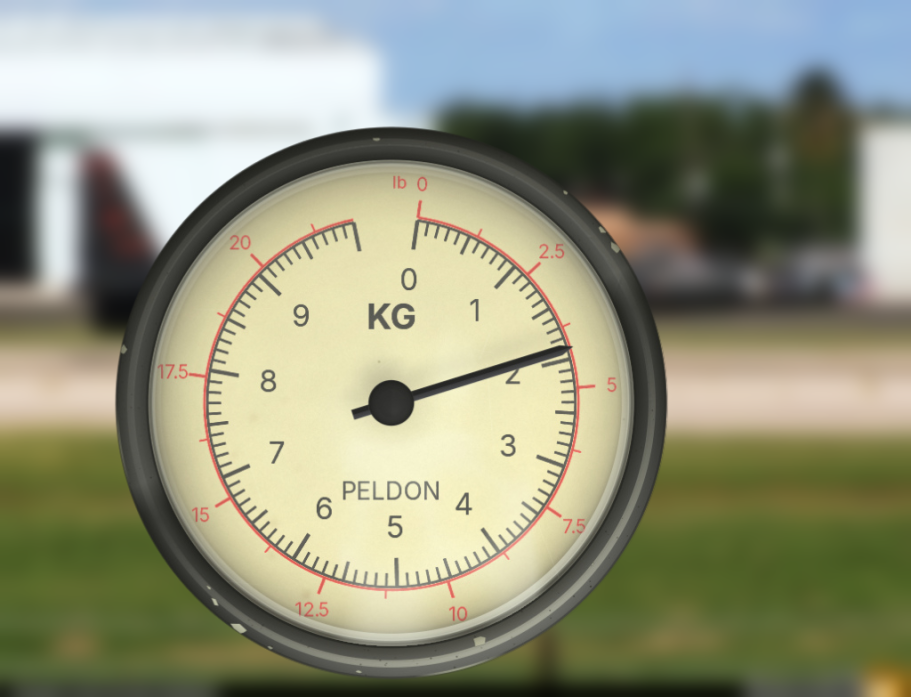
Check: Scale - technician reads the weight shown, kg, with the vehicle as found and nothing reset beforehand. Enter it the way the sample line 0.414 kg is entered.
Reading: 1.9 kg
